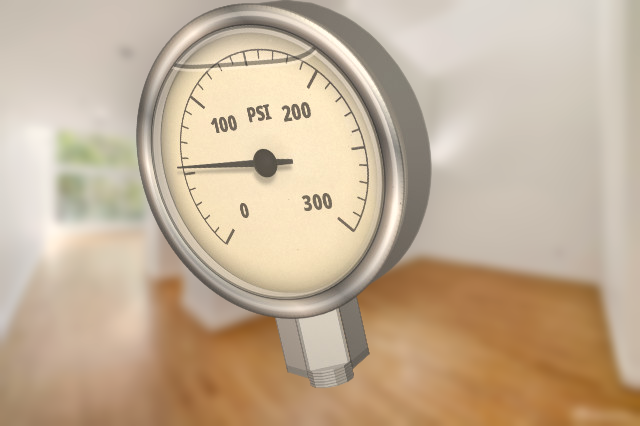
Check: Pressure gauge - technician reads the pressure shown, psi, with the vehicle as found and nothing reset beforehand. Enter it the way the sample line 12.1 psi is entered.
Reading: 55 psi
